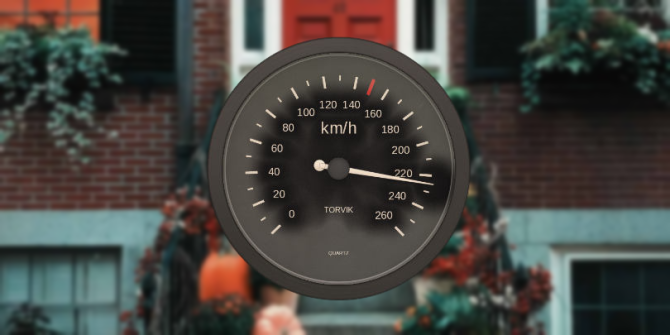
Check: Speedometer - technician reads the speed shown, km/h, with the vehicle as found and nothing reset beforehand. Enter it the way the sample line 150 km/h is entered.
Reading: 225 km/h
